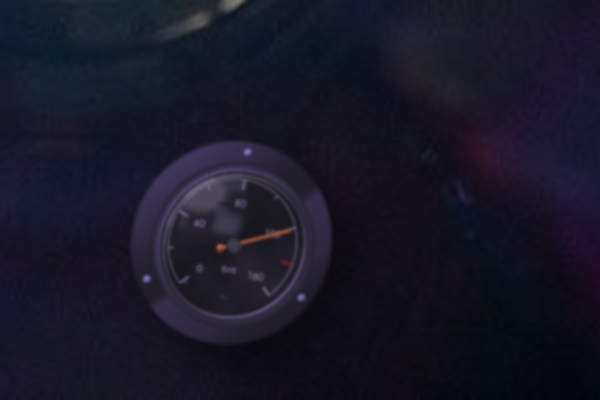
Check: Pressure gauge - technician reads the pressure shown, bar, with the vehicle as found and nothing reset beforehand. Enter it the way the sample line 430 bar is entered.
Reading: 120 bar
